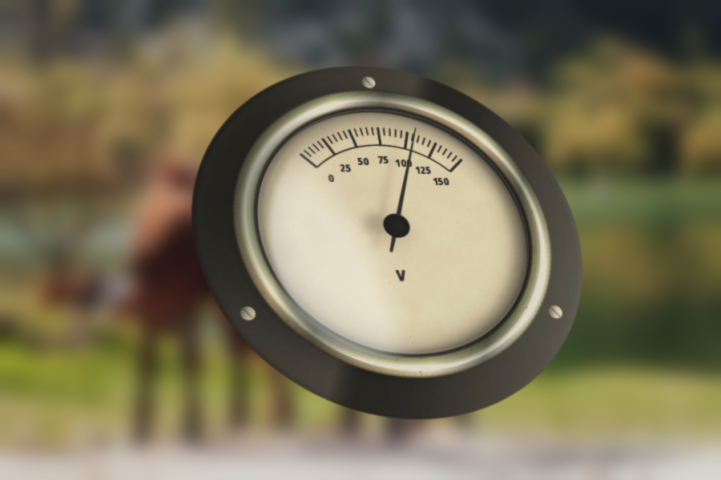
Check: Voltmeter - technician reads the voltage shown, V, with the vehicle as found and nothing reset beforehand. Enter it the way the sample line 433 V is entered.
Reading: 105 V
